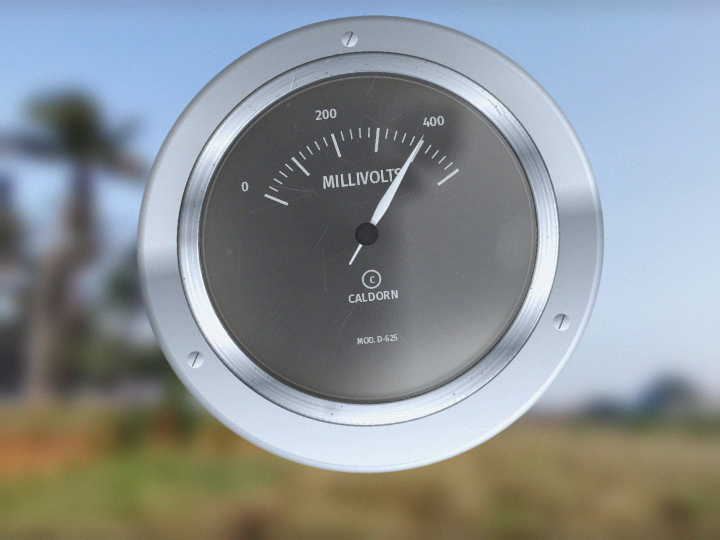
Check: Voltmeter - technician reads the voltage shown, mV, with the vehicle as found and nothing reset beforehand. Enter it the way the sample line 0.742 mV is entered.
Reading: 400 mV
